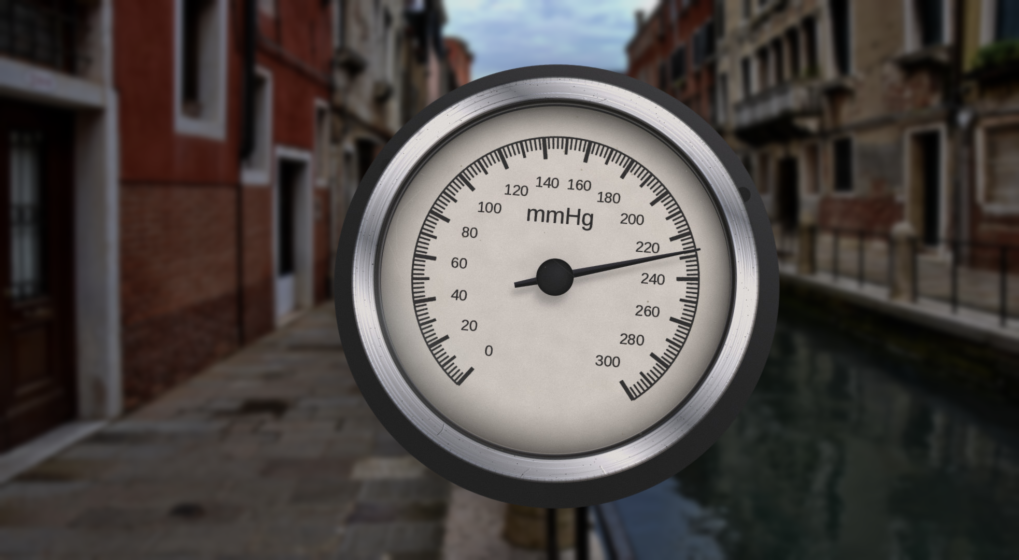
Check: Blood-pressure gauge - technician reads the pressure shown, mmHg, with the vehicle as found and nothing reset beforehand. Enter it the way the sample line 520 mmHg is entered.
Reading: 228 mmHg
